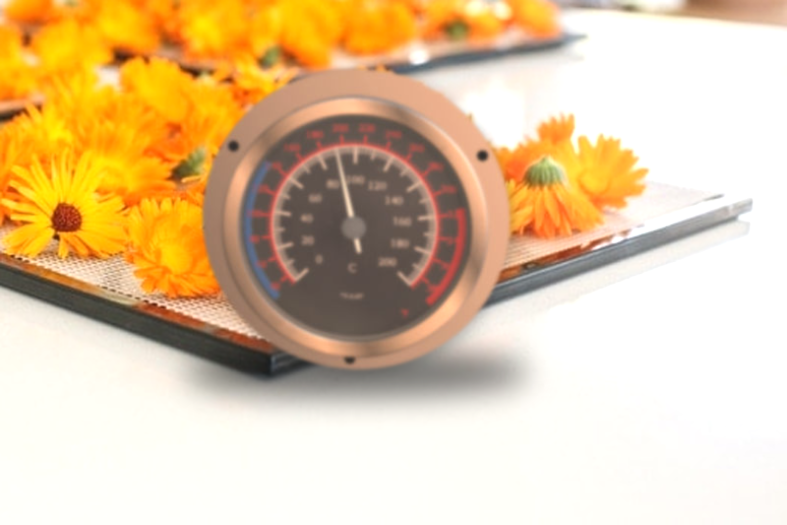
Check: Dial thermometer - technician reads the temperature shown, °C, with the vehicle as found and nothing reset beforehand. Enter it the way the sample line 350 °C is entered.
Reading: 90 °C
